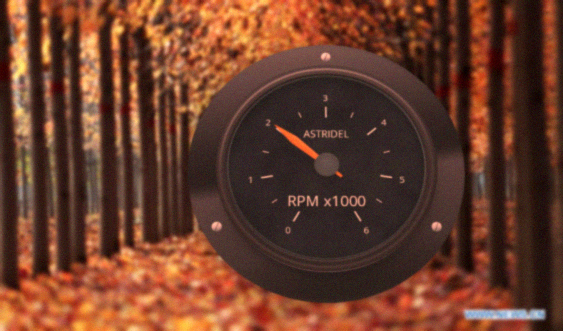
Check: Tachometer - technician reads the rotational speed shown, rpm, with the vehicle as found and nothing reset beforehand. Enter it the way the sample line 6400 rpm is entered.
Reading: 2000 rpm
